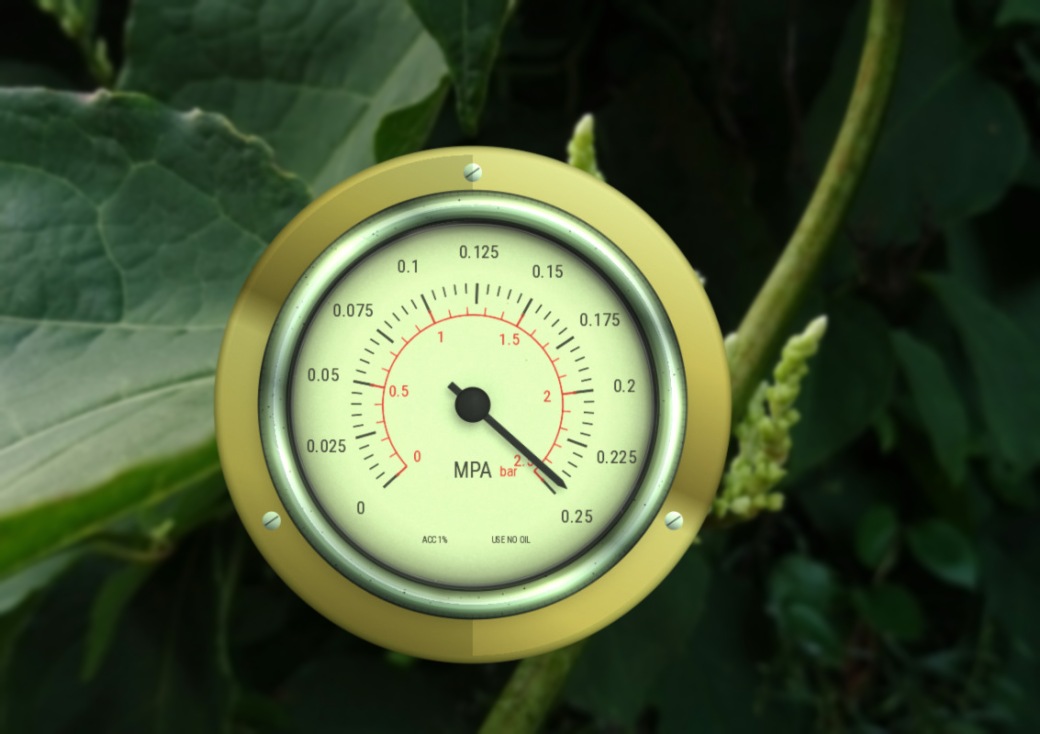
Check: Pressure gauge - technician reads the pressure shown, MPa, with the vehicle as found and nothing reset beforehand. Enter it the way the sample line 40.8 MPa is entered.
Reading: 0.245 MPa
